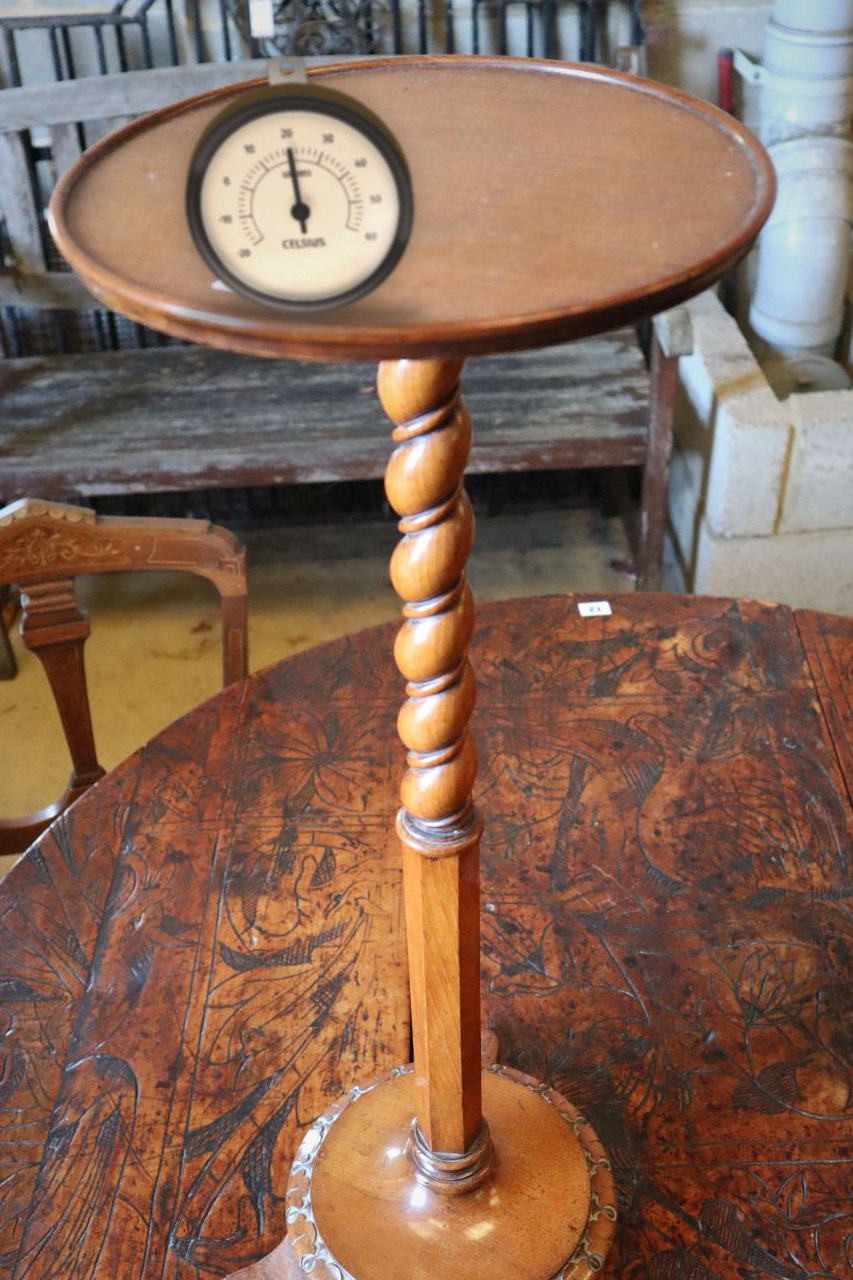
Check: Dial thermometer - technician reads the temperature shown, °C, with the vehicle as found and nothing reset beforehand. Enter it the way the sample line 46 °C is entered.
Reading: 20 °C
